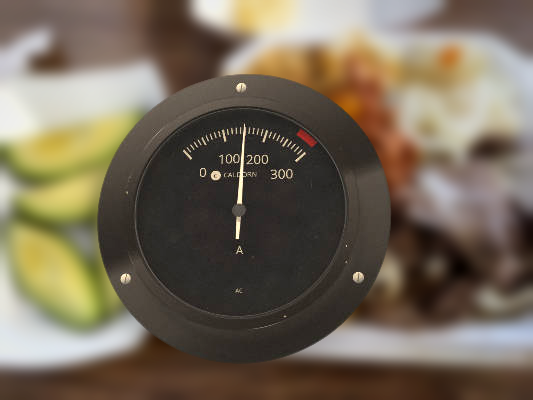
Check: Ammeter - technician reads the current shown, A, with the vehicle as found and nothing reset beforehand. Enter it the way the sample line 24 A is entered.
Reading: 150 A
